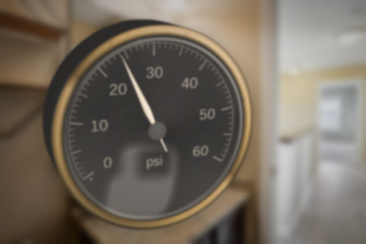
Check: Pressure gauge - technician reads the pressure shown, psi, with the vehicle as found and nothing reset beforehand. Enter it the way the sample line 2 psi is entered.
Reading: 24 psi
